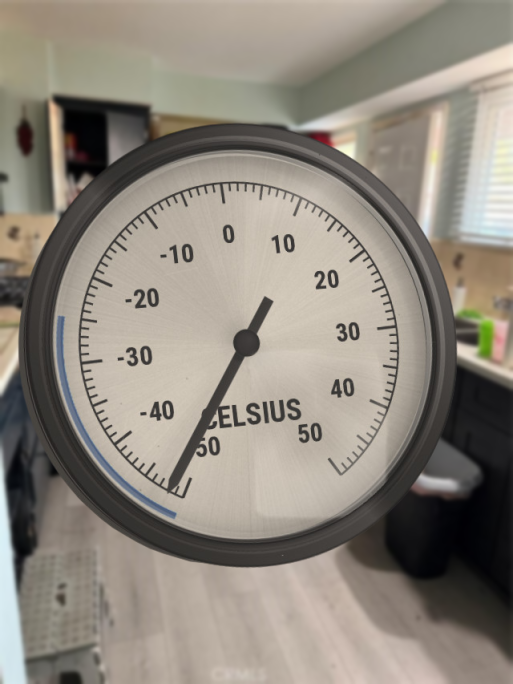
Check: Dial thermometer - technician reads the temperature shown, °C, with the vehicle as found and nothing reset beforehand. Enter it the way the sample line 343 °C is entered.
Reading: -48 °C
